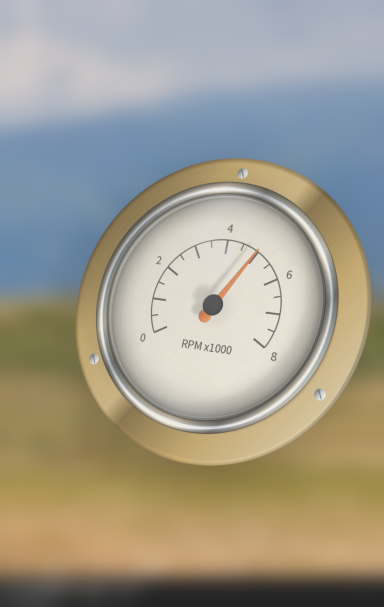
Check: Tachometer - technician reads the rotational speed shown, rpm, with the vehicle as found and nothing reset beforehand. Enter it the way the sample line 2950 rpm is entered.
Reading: 5000 rpm
